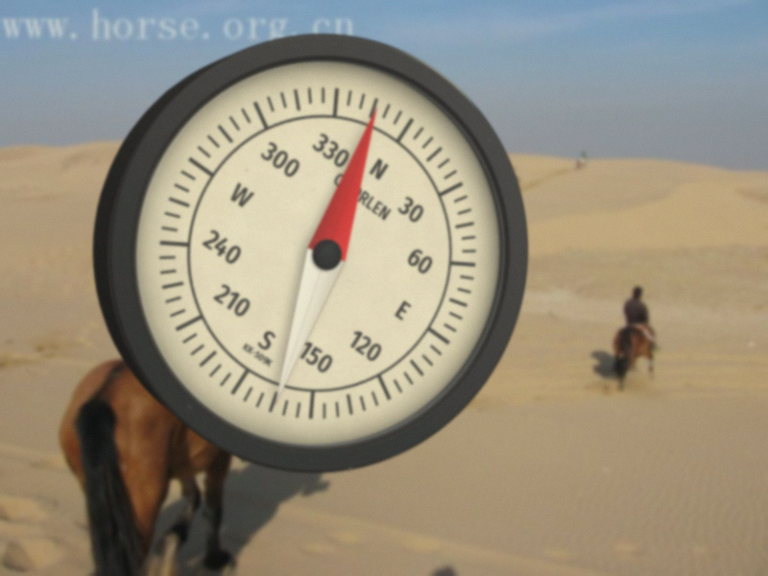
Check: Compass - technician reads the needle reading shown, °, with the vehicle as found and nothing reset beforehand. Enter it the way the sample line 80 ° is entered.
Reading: 345 °
